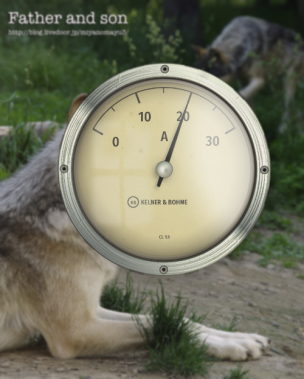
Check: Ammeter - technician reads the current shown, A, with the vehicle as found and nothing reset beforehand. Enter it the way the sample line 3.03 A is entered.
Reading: 20 A
